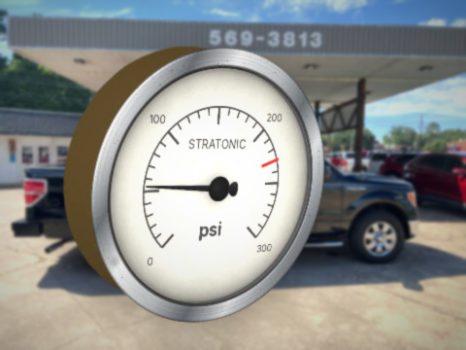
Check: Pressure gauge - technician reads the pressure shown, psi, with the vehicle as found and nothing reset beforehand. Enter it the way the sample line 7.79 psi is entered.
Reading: 55 psi
